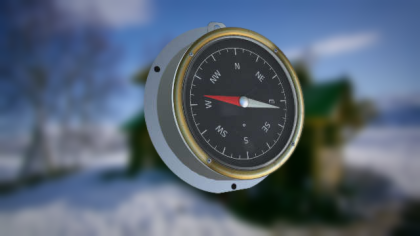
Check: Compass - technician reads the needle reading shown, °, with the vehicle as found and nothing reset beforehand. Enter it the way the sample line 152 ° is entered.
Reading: 280 °
